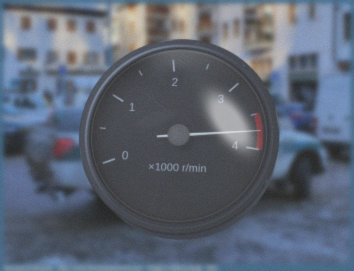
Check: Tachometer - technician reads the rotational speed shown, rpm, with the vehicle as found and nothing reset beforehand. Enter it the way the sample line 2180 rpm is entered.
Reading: 3750 rpm
